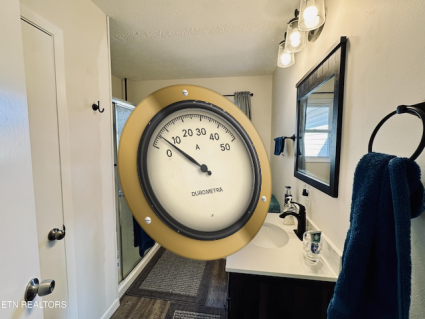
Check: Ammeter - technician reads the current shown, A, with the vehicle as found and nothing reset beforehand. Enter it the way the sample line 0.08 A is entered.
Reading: 5 A
